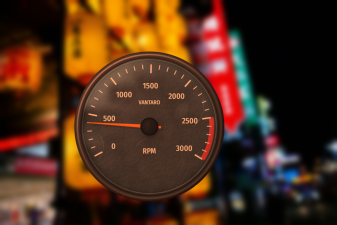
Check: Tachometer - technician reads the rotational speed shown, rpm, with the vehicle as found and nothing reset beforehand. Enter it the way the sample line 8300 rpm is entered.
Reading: 400 rpm
